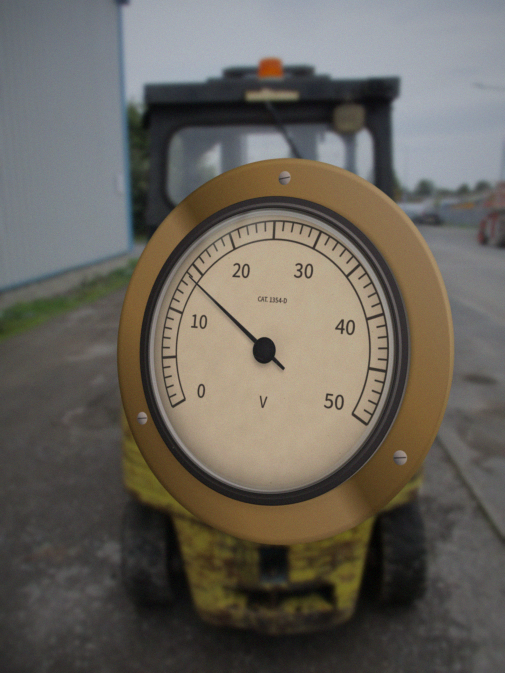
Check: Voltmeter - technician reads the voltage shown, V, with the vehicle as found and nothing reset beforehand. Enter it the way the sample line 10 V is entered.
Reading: 14 V
